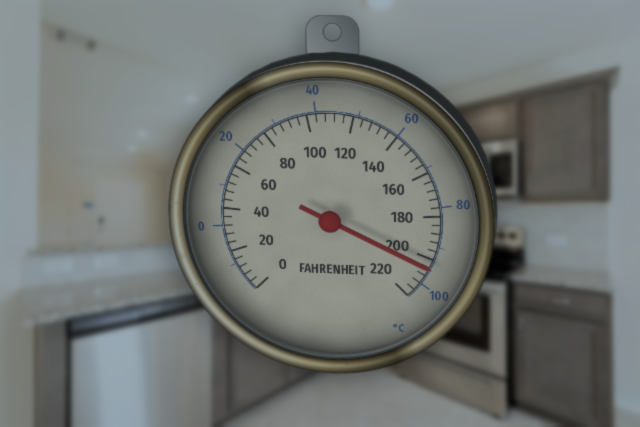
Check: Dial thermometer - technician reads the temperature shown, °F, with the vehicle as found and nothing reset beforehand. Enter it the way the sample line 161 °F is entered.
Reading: 204 °F
